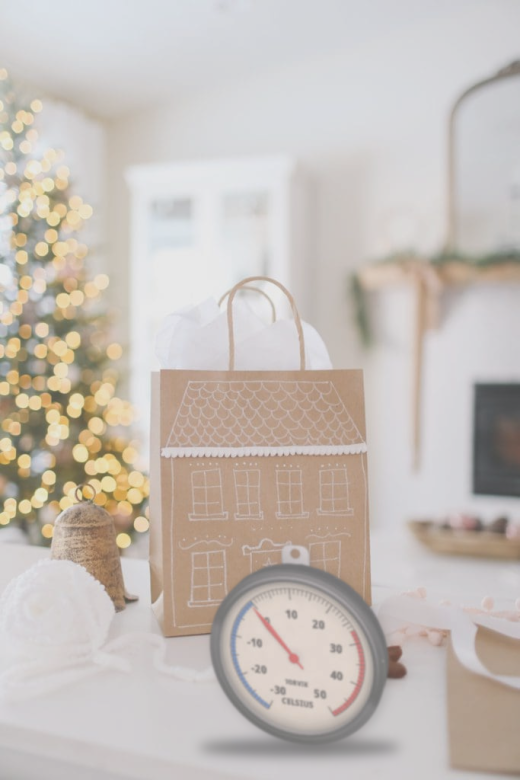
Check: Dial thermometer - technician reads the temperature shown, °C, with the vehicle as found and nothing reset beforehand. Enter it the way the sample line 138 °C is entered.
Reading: 0 °C
